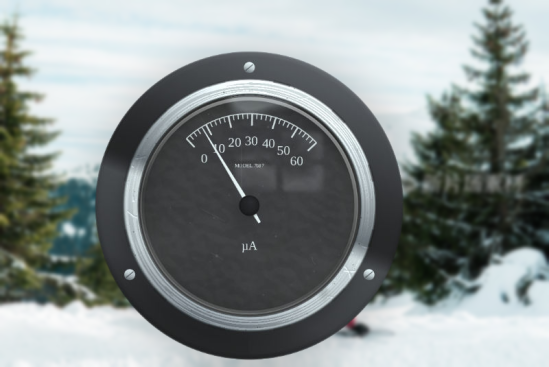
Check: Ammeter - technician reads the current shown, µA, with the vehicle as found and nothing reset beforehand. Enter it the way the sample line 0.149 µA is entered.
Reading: 8 µA
